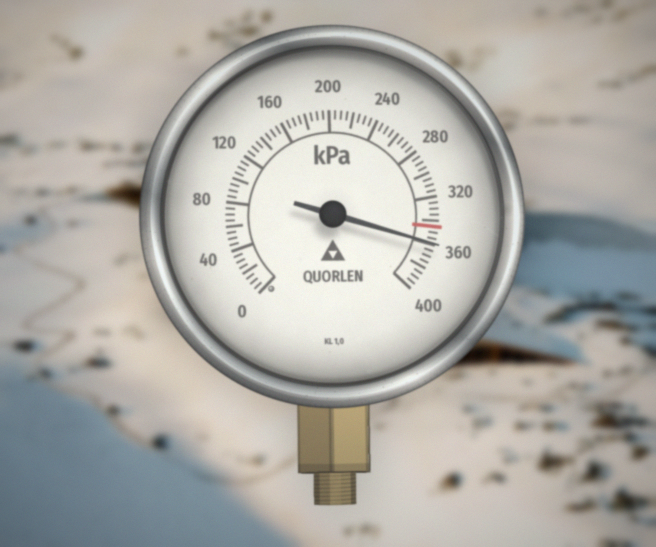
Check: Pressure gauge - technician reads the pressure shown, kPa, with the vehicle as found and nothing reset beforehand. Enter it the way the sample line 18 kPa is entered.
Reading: 360 kPa
